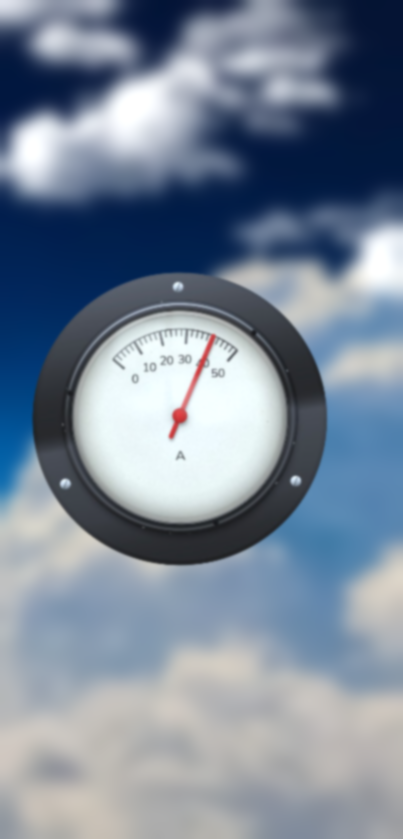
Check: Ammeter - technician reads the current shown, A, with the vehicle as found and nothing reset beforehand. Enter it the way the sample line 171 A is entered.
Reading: 40 A
